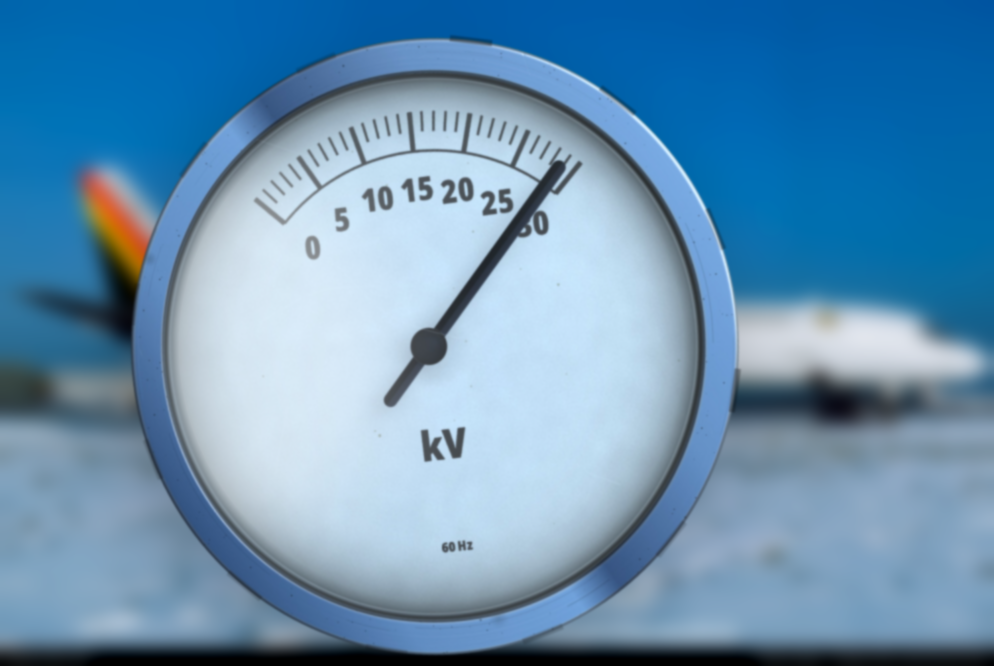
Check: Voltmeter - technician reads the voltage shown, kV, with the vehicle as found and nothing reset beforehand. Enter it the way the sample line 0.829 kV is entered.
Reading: 29 kV
